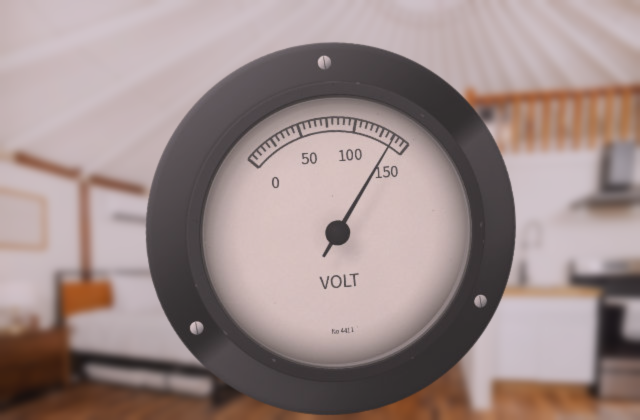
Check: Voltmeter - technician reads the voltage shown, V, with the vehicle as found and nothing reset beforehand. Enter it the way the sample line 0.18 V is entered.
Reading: 135 V
